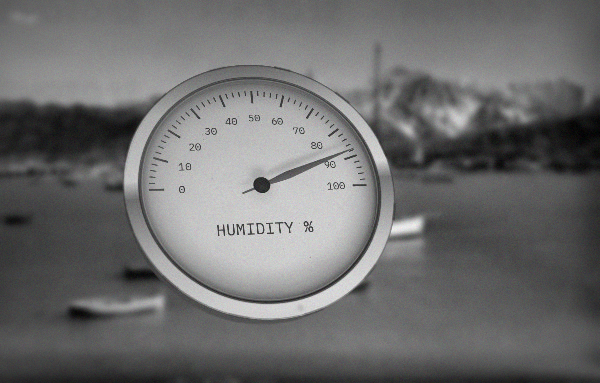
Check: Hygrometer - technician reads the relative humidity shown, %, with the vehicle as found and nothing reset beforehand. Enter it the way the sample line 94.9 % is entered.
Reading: 88 %
